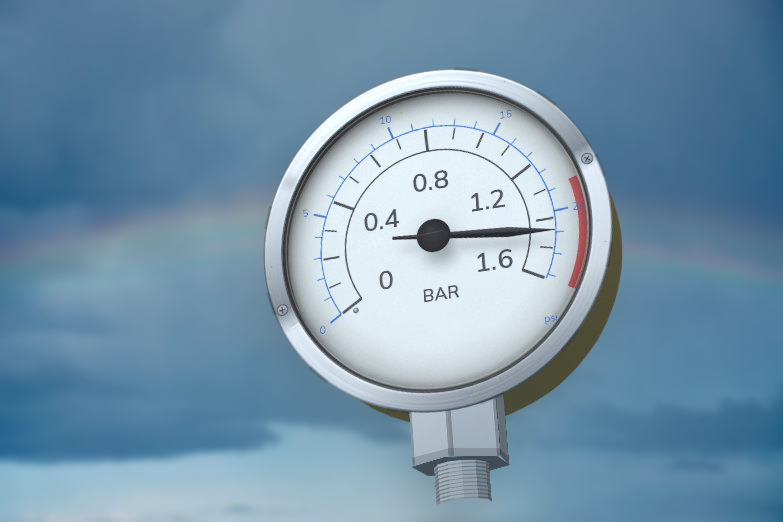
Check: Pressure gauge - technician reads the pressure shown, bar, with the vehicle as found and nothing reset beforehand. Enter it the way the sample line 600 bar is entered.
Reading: 1.45 bar
